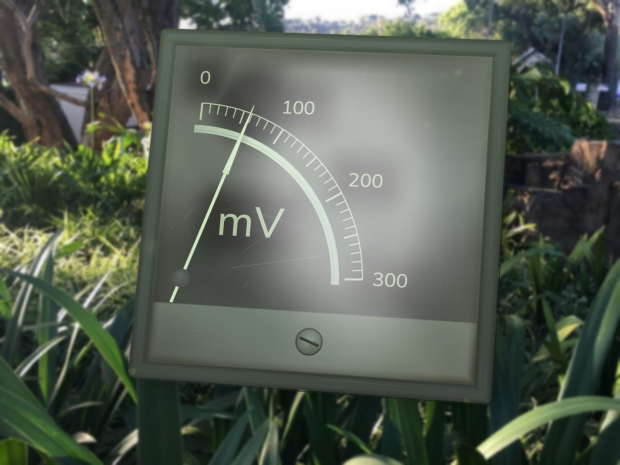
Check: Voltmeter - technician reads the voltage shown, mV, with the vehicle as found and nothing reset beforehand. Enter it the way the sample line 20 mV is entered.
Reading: 60 mV
